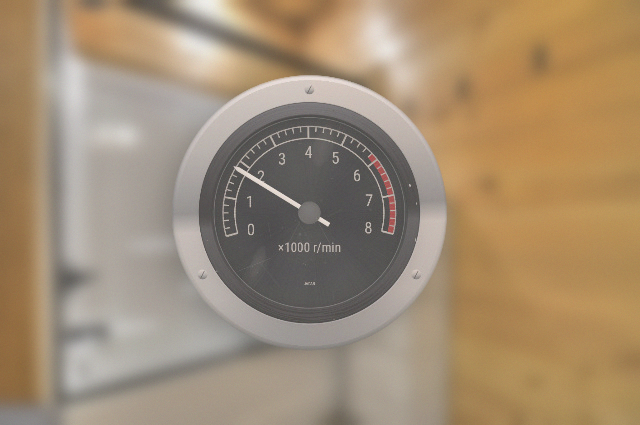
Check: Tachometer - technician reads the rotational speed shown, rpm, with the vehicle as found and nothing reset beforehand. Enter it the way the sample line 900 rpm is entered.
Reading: 1800 rpm
